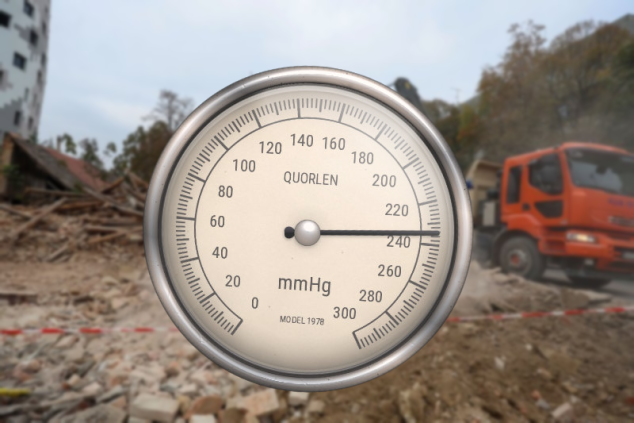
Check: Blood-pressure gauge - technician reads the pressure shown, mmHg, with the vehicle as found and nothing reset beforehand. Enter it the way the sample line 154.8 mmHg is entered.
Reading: 234 mmHg
